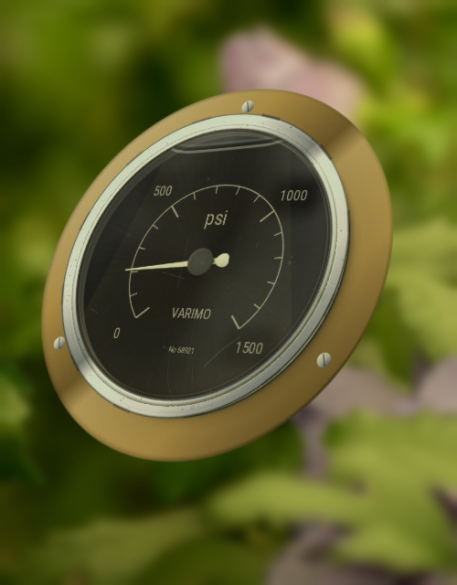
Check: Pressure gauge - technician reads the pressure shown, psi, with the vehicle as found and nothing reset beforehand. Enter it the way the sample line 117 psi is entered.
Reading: 200 psi
